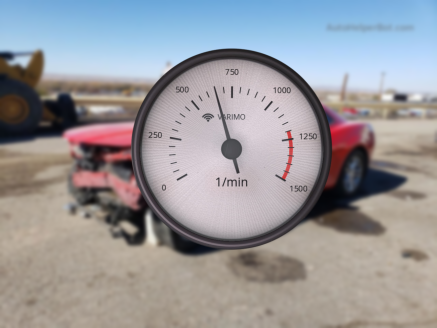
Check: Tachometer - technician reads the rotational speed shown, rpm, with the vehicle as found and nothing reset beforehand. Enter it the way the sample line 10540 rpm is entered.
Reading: 650 rpm
